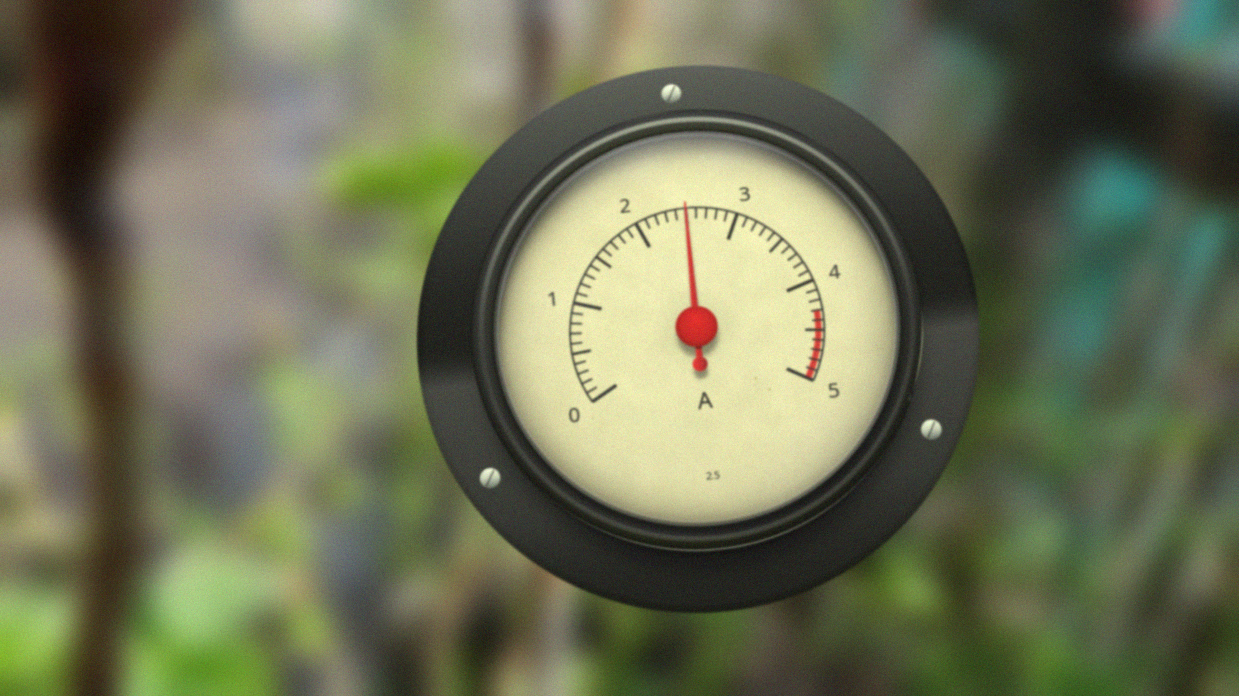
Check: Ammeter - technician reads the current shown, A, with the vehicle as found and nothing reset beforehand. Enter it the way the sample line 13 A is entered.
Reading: 2.5 A
